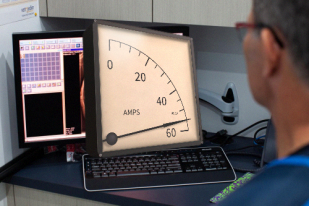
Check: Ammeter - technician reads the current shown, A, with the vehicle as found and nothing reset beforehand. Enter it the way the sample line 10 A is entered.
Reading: 55 A
